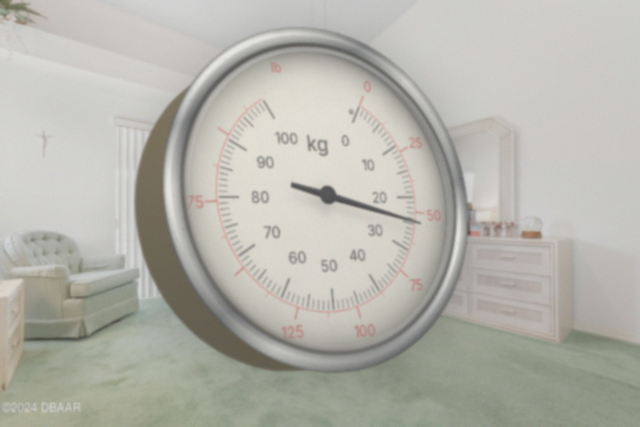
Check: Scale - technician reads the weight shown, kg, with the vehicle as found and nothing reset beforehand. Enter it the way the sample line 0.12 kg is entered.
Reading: 25 kg
